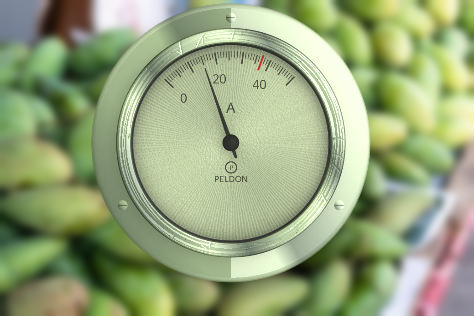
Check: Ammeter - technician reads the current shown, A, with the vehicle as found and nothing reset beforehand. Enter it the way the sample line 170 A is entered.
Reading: 15 A
